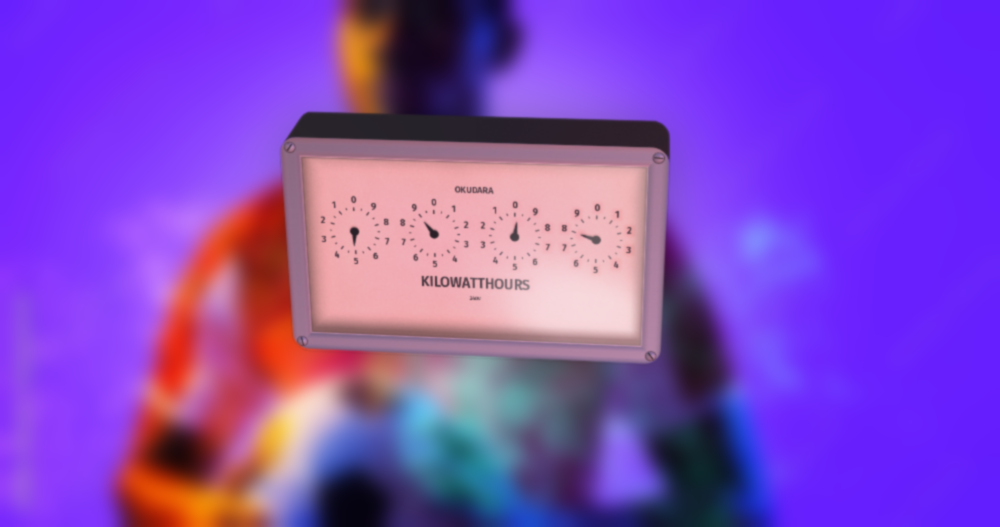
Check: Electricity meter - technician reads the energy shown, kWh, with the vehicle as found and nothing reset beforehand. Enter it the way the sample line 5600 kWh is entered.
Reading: 4898 kWh
